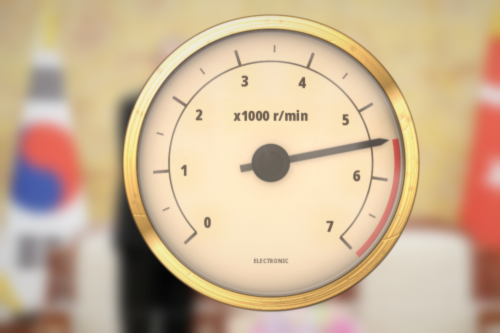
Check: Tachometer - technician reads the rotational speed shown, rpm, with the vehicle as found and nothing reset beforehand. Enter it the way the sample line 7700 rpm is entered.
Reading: 5500 rpm
